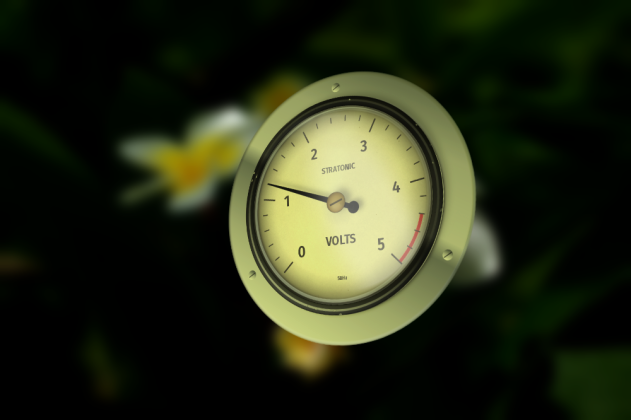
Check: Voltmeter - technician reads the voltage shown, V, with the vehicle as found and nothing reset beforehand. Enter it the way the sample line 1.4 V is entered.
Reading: 1.2 V
